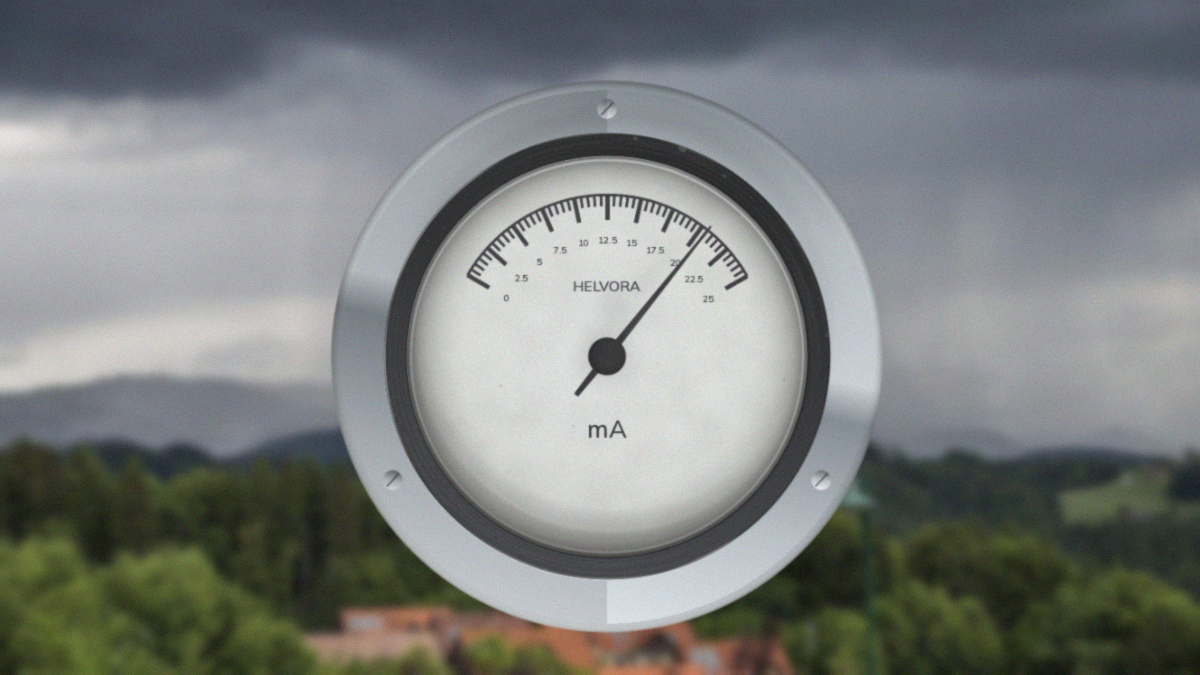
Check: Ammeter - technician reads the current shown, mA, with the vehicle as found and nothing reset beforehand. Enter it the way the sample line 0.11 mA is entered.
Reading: 20.5 mA
